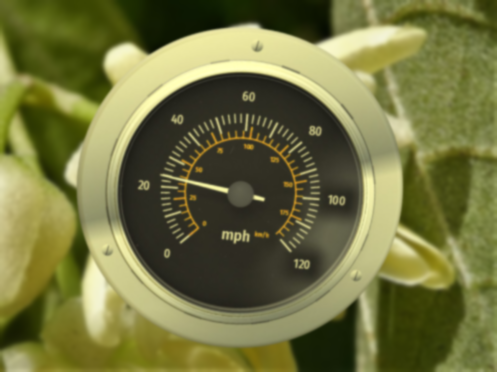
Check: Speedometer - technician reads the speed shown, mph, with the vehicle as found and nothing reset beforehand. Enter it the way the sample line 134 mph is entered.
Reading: 24 mph
